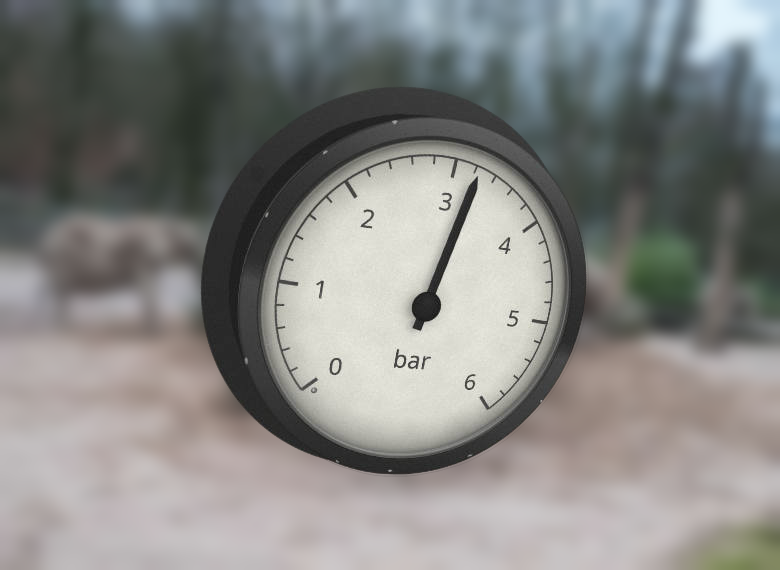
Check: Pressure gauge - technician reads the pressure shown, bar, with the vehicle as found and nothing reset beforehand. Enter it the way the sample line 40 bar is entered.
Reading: 3.2 bar
